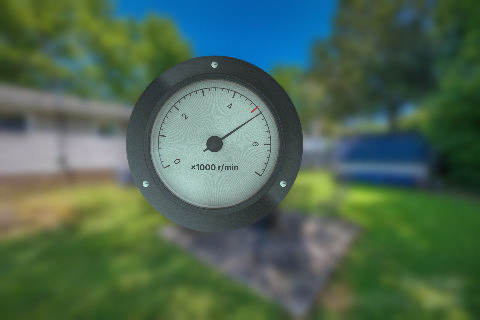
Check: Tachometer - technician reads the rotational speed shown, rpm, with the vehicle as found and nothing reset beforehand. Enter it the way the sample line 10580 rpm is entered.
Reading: 5000 rpm
